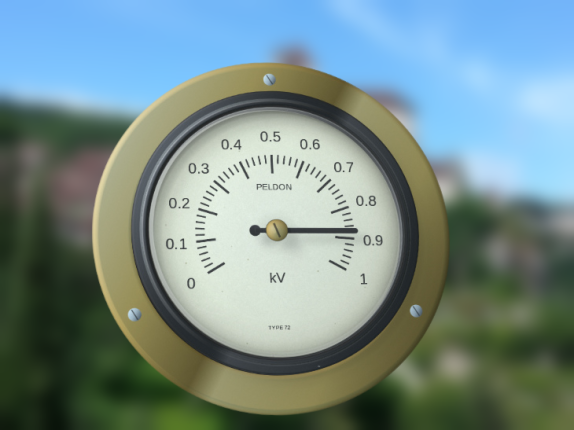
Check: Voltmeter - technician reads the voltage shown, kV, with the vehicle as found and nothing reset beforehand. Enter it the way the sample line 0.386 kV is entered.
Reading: 0.88 kV
